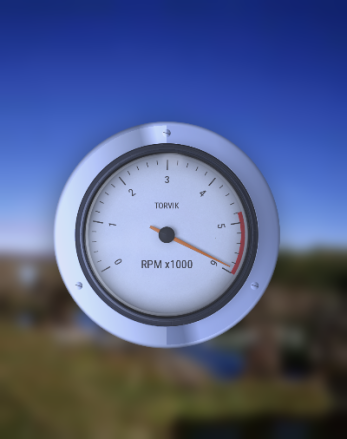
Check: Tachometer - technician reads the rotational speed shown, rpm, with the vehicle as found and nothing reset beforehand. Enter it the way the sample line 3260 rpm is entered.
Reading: 5900 rpm
